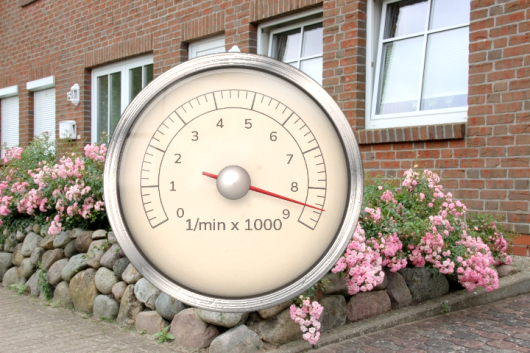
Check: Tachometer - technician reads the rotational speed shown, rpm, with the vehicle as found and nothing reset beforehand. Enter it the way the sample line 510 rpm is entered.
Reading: 8500 rpm
